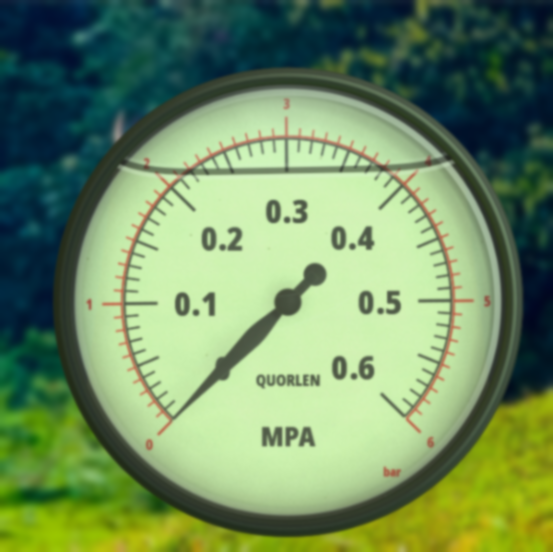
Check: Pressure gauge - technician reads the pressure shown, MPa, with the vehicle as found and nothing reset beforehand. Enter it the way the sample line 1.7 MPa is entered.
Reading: 0 MPa
